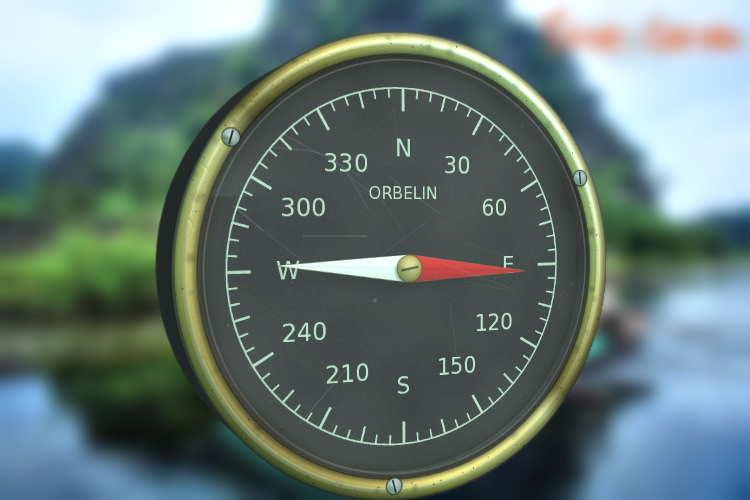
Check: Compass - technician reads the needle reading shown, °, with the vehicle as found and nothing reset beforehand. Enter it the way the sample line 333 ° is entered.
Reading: 92.5 °
